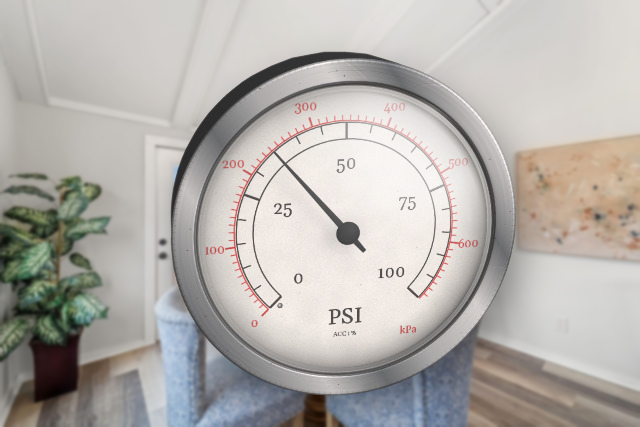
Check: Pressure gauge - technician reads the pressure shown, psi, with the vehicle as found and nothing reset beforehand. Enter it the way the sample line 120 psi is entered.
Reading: 35 psi
